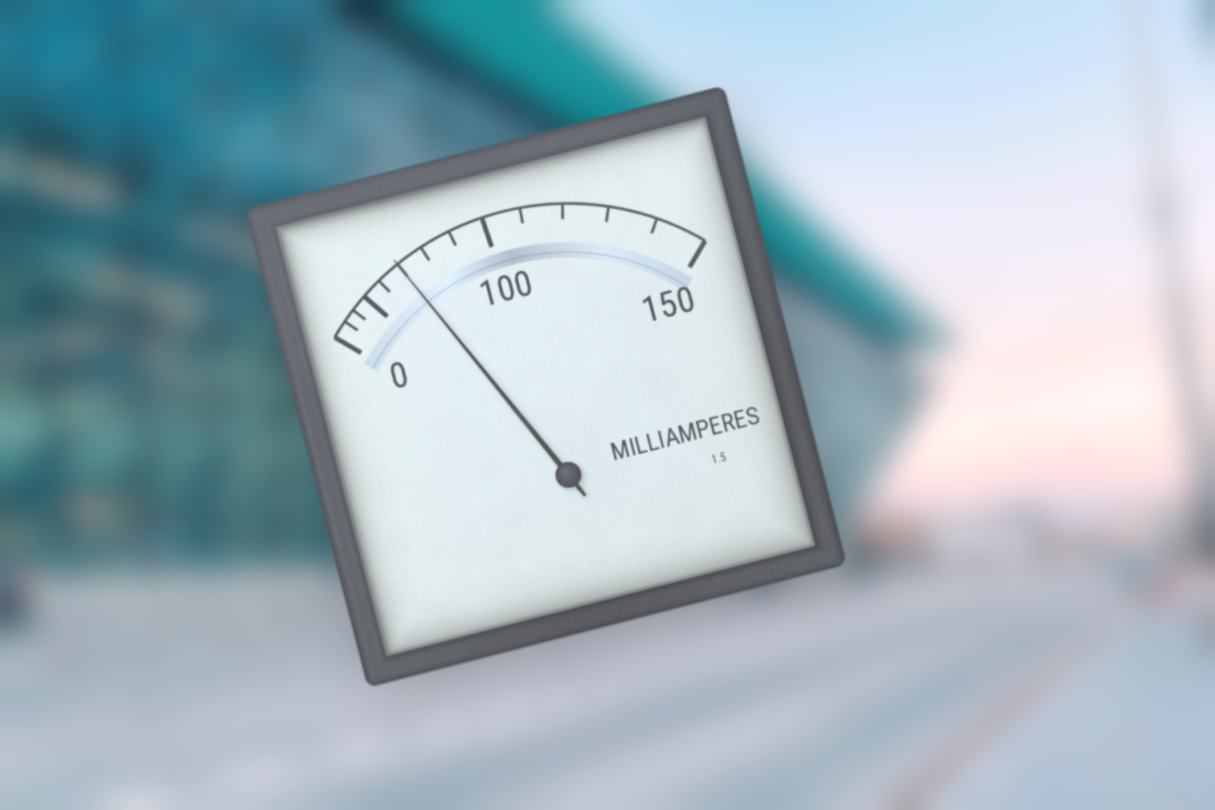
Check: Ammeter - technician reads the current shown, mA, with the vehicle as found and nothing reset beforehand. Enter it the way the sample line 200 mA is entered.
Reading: 70 mA
